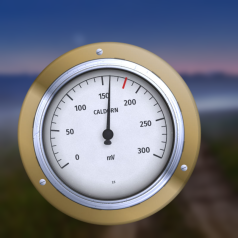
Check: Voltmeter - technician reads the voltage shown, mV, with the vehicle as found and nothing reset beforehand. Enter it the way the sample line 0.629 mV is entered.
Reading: 160 mV
